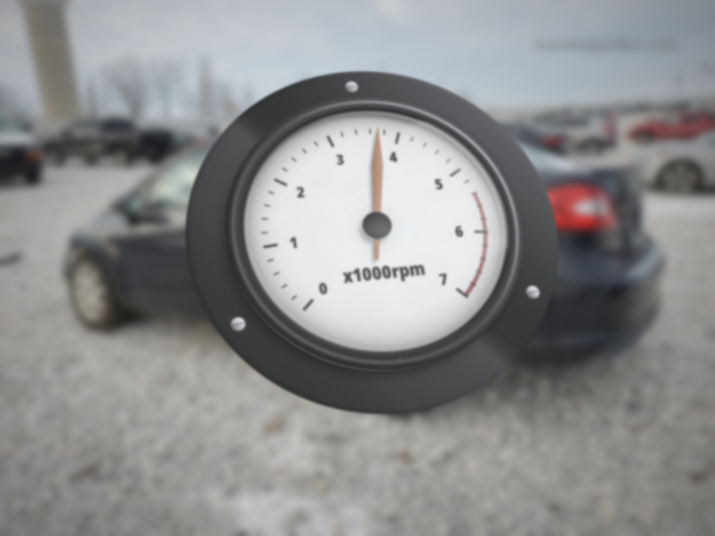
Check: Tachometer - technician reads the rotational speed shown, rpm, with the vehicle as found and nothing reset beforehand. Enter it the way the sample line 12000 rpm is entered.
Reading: 3700 rpm
